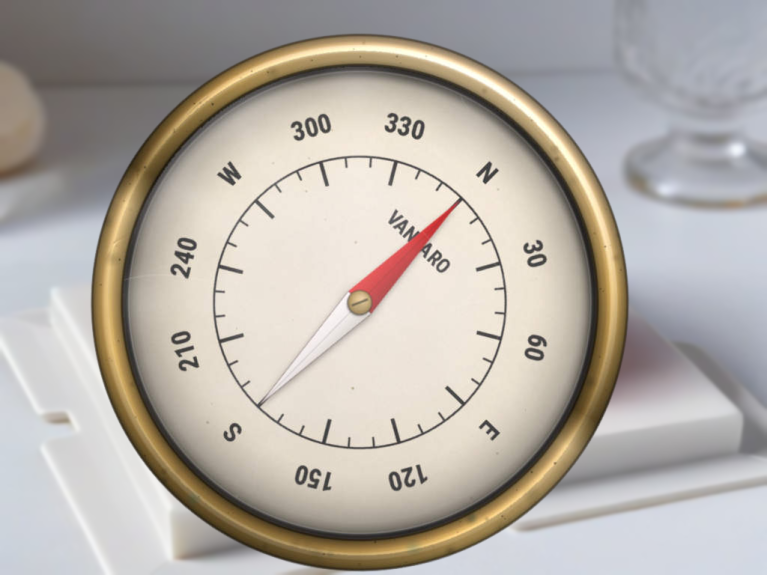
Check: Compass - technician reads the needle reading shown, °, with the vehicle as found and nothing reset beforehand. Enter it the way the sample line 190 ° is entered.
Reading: 0 °
